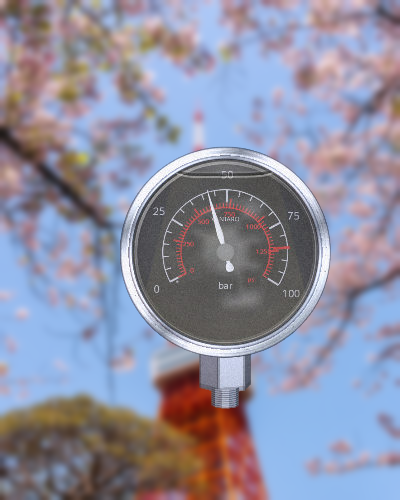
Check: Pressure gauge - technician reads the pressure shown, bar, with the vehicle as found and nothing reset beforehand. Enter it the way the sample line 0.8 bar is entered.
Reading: 42.5 bar
